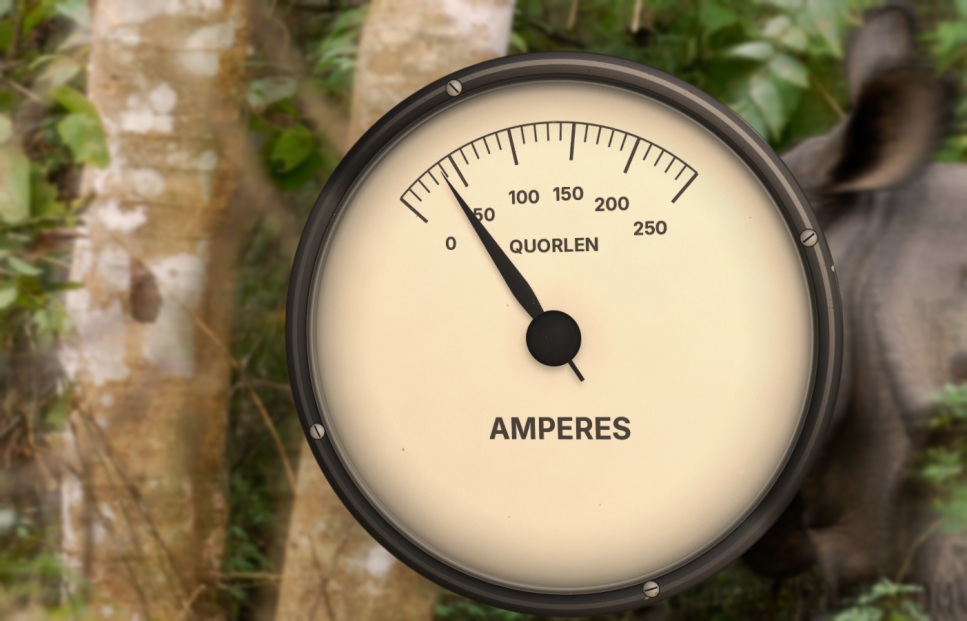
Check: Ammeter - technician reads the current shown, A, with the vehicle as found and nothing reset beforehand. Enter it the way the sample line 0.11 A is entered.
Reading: 40 A
